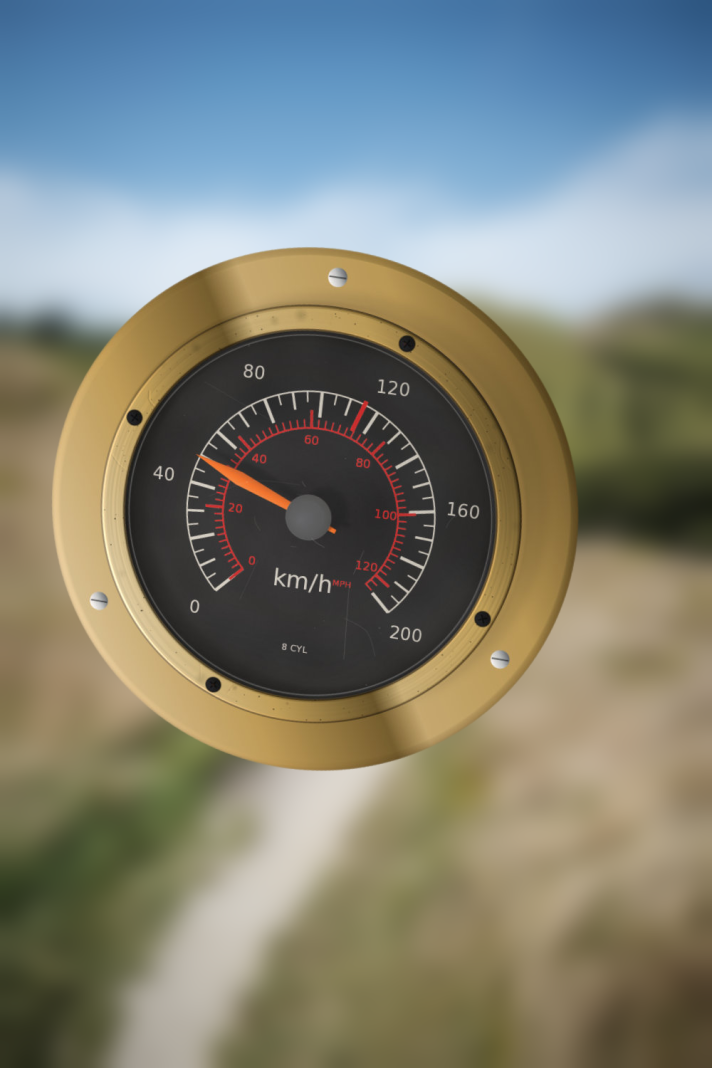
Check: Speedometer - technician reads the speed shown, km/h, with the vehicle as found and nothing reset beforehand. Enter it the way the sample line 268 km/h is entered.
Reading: 50 km/h
